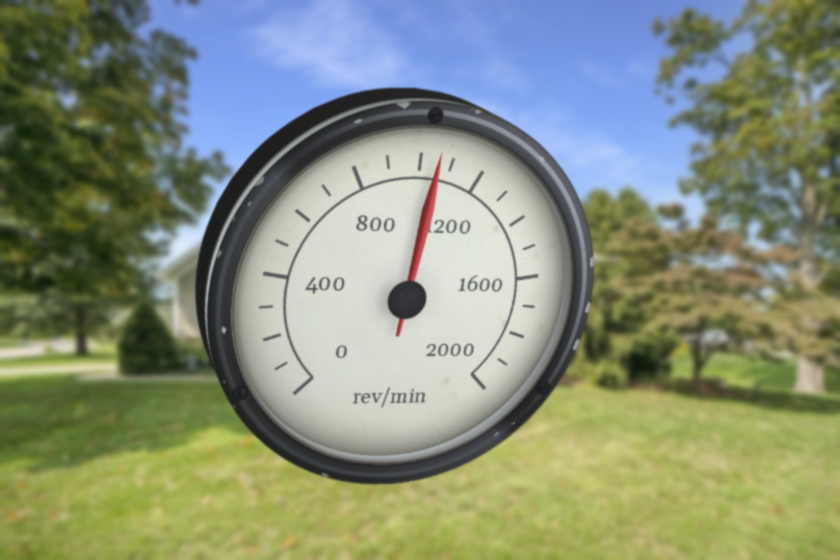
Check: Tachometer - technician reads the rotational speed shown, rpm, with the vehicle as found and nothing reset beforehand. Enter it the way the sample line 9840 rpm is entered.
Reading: 1050 rpm
